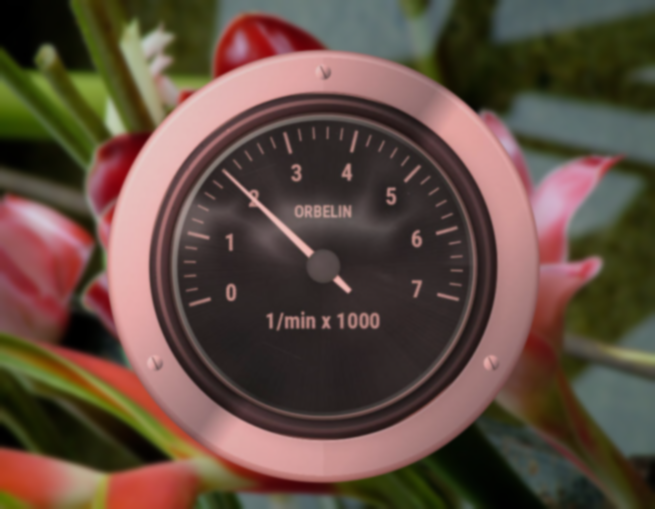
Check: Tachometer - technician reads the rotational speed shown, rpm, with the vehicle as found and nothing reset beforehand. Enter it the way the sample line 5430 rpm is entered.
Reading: 2000 rpm
